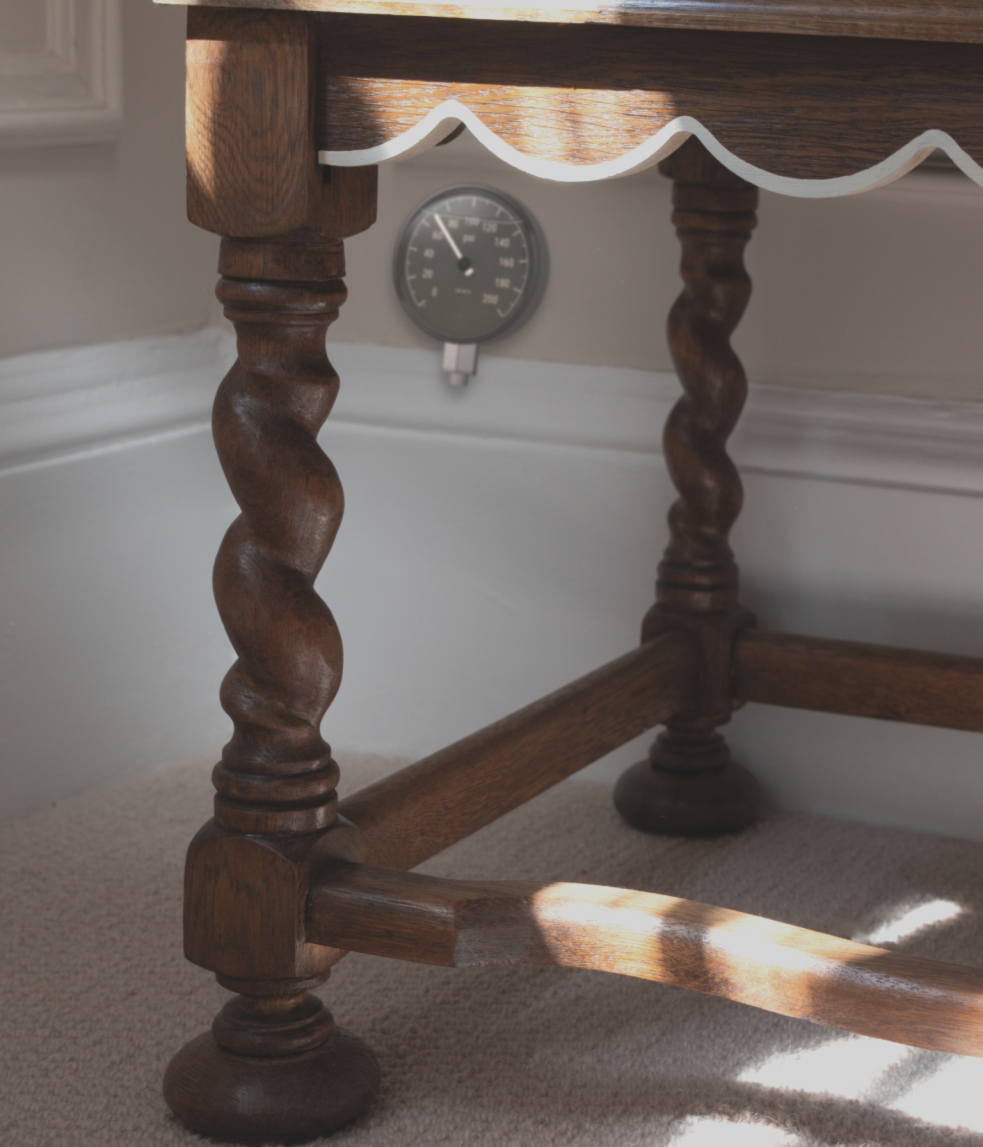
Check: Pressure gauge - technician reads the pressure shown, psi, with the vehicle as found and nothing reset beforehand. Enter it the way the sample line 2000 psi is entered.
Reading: 70 psi
